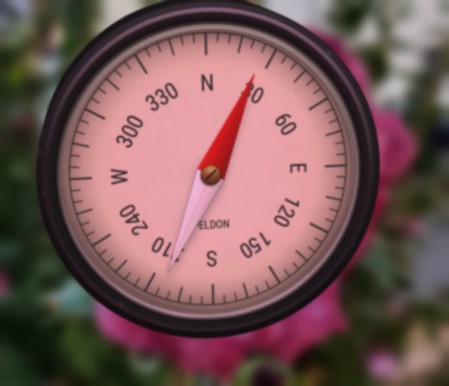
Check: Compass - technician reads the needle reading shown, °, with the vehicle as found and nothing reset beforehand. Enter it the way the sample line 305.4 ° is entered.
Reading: 25 °
